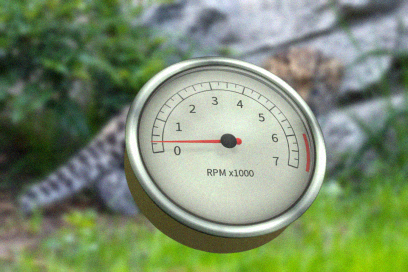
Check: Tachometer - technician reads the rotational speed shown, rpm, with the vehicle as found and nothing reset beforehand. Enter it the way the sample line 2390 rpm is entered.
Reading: 250 rpm
